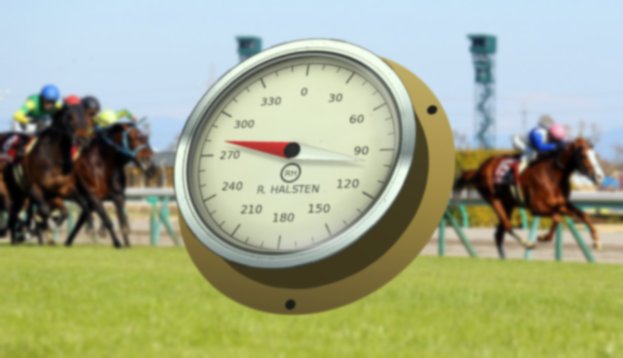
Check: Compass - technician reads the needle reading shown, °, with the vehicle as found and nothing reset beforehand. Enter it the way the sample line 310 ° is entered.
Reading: 280 °
